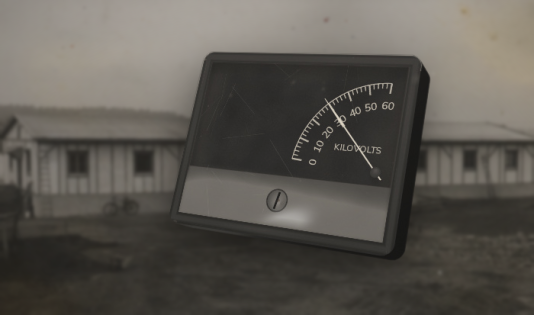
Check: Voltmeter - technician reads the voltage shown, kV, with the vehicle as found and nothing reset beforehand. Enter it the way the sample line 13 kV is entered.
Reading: 30 kV
